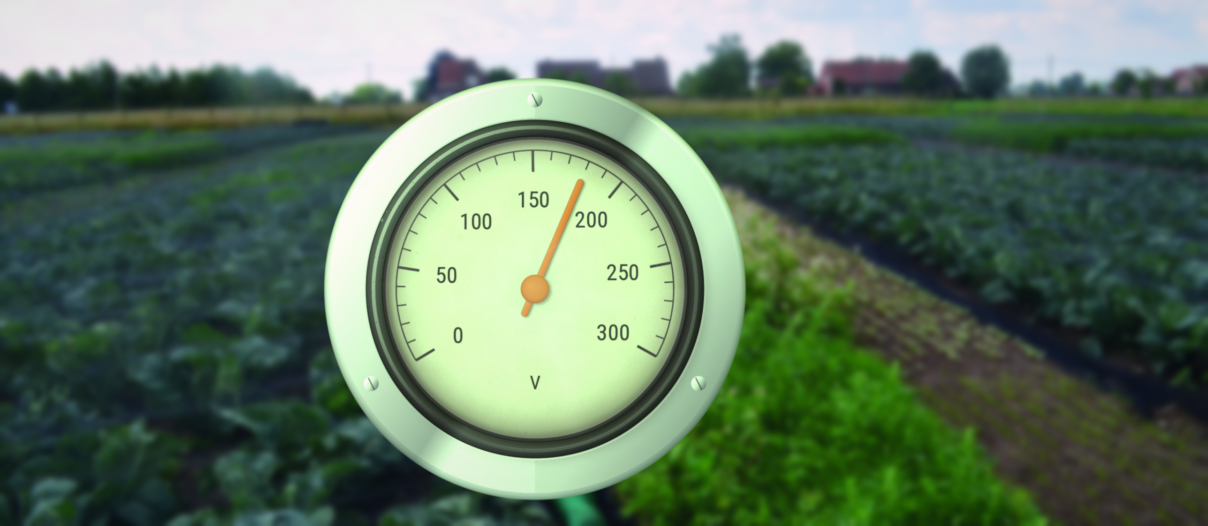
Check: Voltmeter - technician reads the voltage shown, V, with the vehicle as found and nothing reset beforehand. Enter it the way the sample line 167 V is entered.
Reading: 180 V
